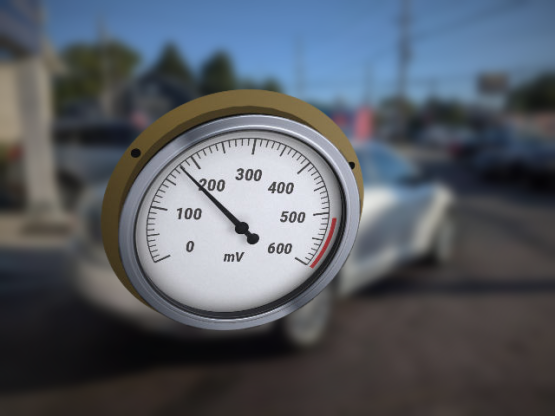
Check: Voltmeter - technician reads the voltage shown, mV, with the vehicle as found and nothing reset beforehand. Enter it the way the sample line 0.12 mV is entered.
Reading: 180 mV
